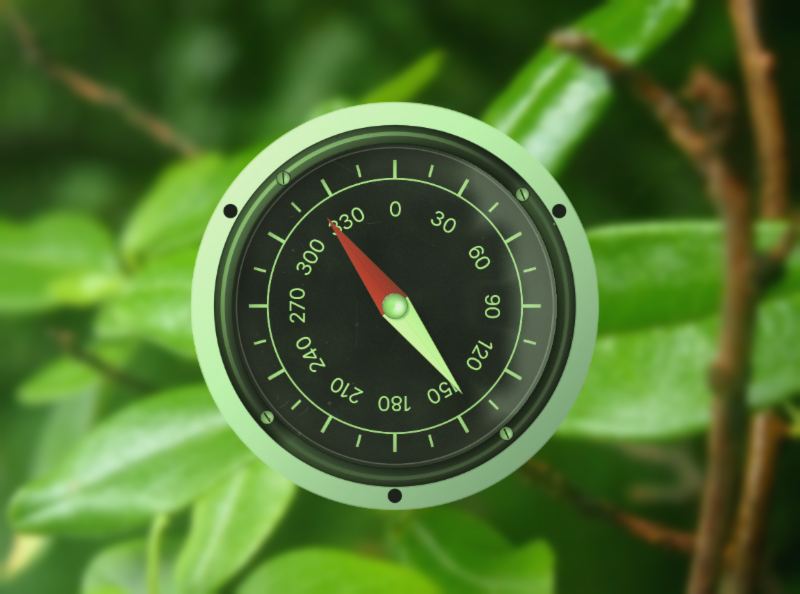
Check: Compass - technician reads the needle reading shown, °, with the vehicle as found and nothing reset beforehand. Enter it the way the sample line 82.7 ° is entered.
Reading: 322.5 °
